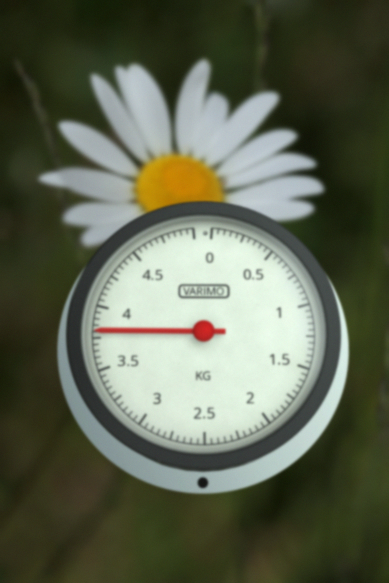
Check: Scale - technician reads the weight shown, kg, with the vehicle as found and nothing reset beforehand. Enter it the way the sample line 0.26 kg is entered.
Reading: 3.8 kg
